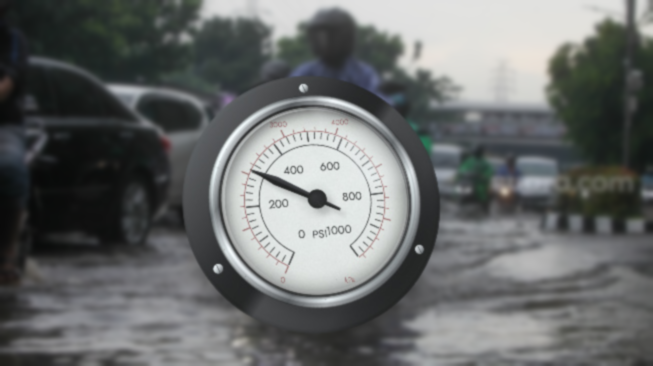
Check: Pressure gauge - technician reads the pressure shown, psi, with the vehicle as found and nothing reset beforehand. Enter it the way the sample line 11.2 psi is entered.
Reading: 300 psi
